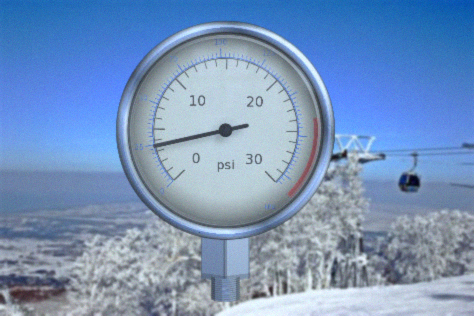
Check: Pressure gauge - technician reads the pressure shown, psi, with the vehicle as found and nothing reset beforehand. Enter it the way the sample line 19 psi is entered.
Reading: 3.5 psi
